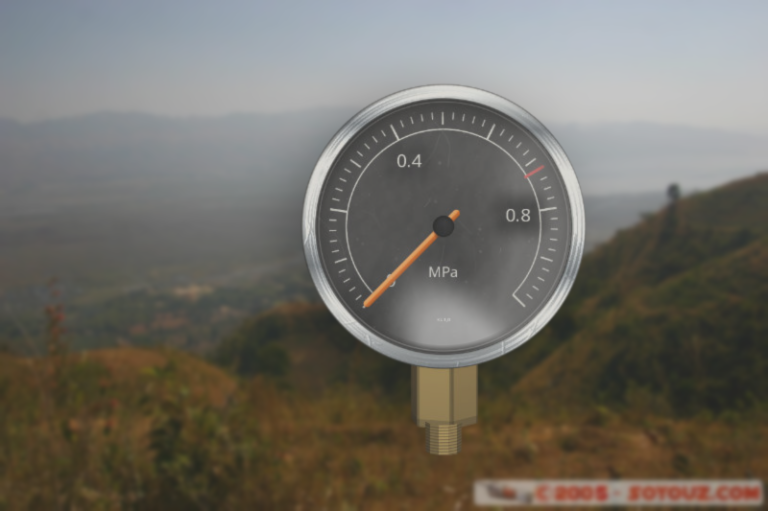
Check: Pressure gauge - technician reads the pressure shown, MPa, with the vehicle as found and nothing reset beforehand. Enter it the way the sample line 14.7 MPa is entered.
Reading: 0 MPa
